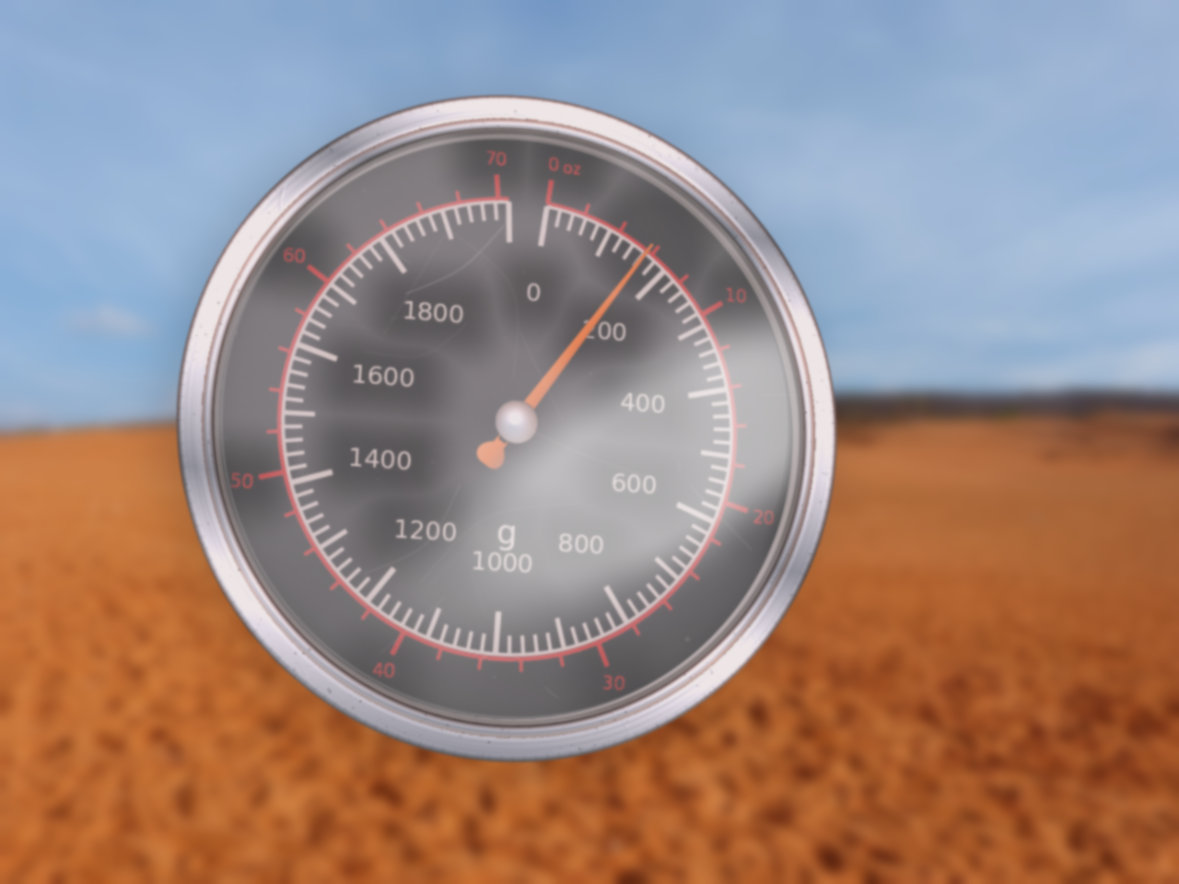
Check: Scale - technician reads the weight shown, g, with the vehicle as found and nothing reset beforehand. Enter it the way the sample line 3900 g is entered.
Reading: 160 g
